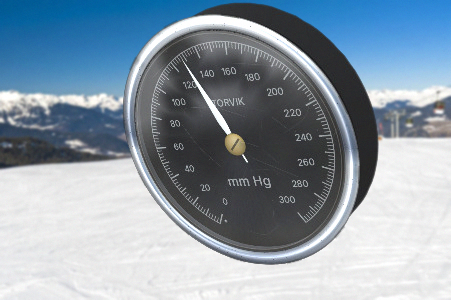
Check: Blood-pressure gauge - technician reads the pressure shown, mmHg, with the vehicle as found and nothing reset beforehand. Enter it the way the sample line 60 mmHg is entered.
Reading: 130 mmHg
